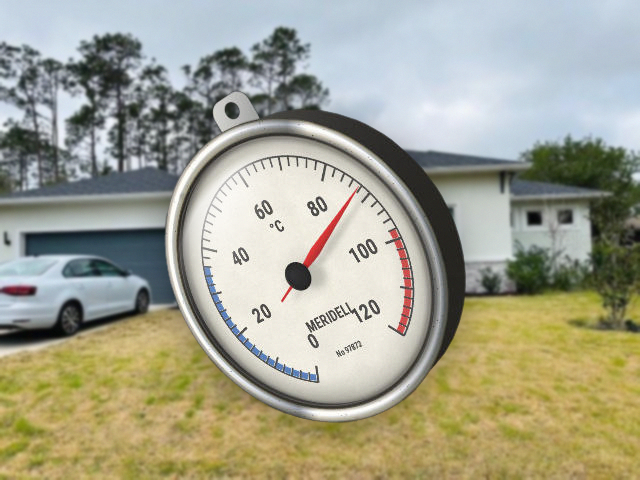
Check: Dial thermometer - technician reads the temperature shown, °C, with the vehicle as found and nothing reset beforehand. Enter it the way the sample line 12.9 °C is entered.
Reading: 88 °C
